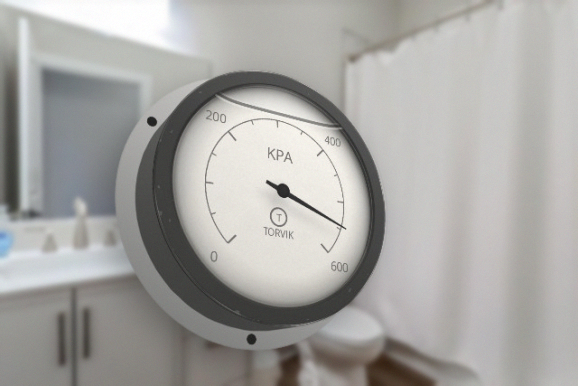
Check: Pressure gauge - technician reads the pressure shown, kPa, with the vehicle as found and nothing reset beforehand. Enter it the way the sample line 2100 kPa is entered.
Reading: 550 kPa
